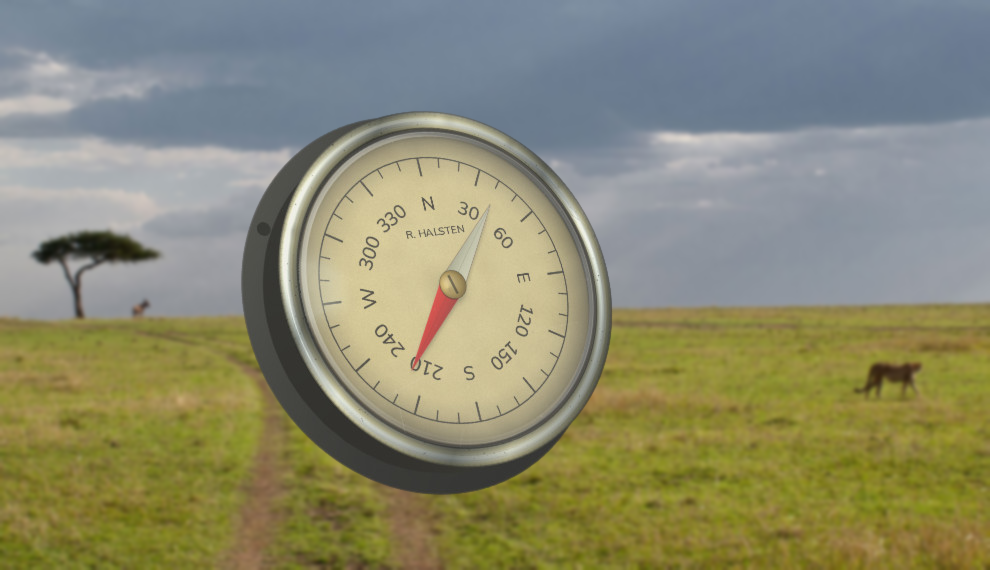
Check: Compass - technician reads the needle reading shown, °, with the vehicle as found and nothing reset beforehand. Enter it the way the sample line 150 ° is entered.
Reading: 220 °
